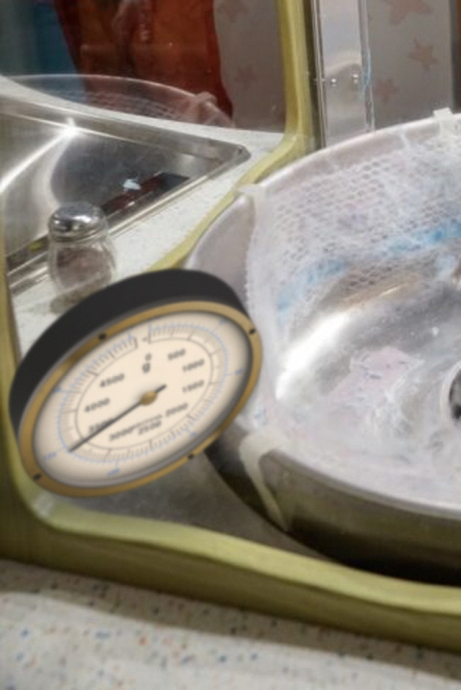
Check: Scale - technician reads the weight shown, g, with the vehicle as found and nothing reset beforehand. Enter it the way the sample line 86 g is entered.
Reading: 3500 g
